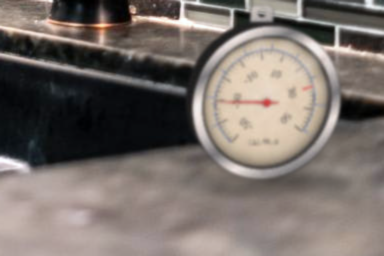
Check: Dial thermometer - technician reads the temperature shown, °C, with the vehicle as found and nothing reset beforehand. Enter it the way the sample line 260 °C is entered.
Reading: -30 °C
